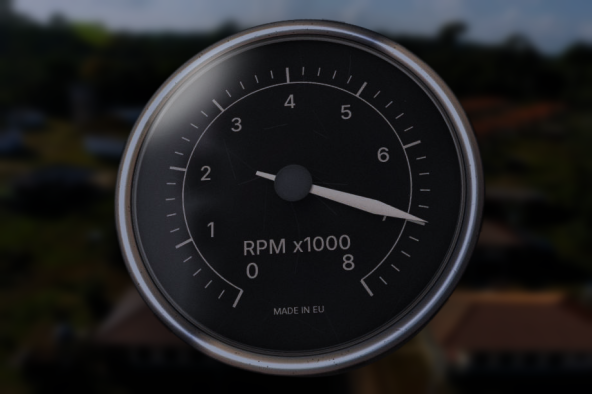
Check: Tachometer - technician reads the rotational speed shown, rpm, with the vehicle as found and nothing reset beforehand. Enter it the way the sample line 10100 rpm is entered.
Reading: 7000 rpm
